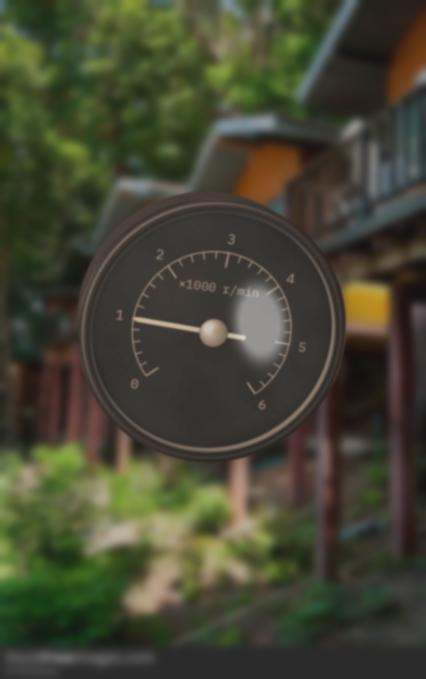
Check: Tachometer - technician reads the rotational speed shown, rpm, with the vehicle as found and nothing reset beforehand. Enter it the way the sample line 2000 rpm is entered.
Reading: 1000 rpm
